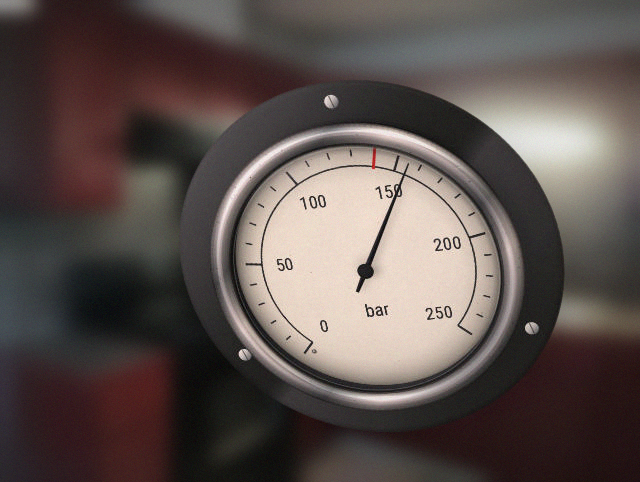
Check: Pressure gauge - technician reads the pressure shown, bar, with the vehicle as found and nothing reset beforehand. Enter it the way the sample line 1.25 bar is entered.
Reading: 155 bar
